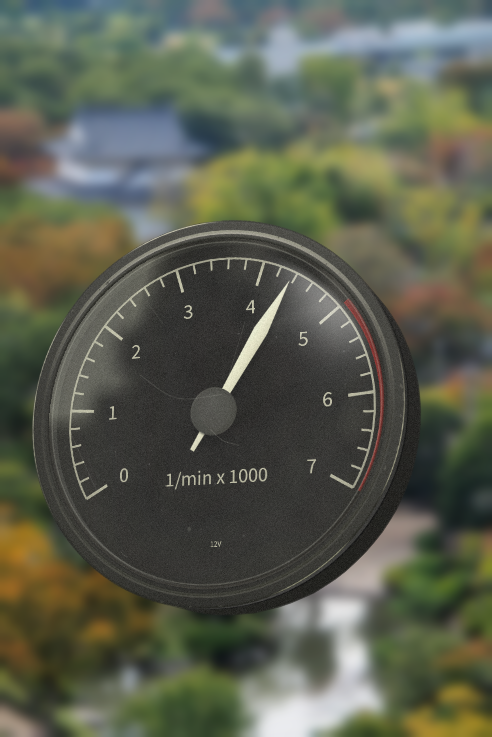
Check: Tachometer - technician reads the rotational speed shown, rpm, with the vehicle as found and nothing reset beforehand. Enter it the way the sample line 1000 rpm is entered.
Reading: 4400 rpm
